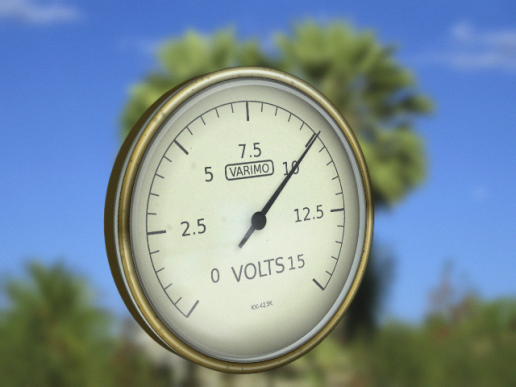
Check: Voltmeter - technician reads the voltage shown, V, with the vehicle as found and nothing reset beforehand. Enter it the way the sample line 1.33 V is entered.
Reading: 10 V
